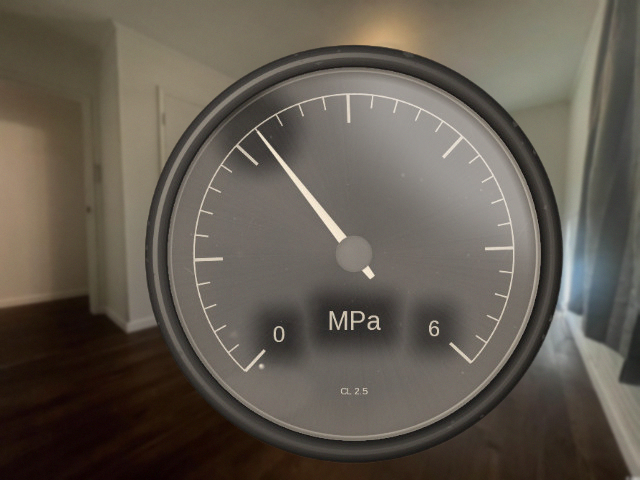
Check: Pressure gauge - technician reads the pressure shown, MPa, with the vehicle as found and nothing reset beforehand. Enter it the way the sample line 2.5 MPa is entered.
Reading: 2.2 MPa
